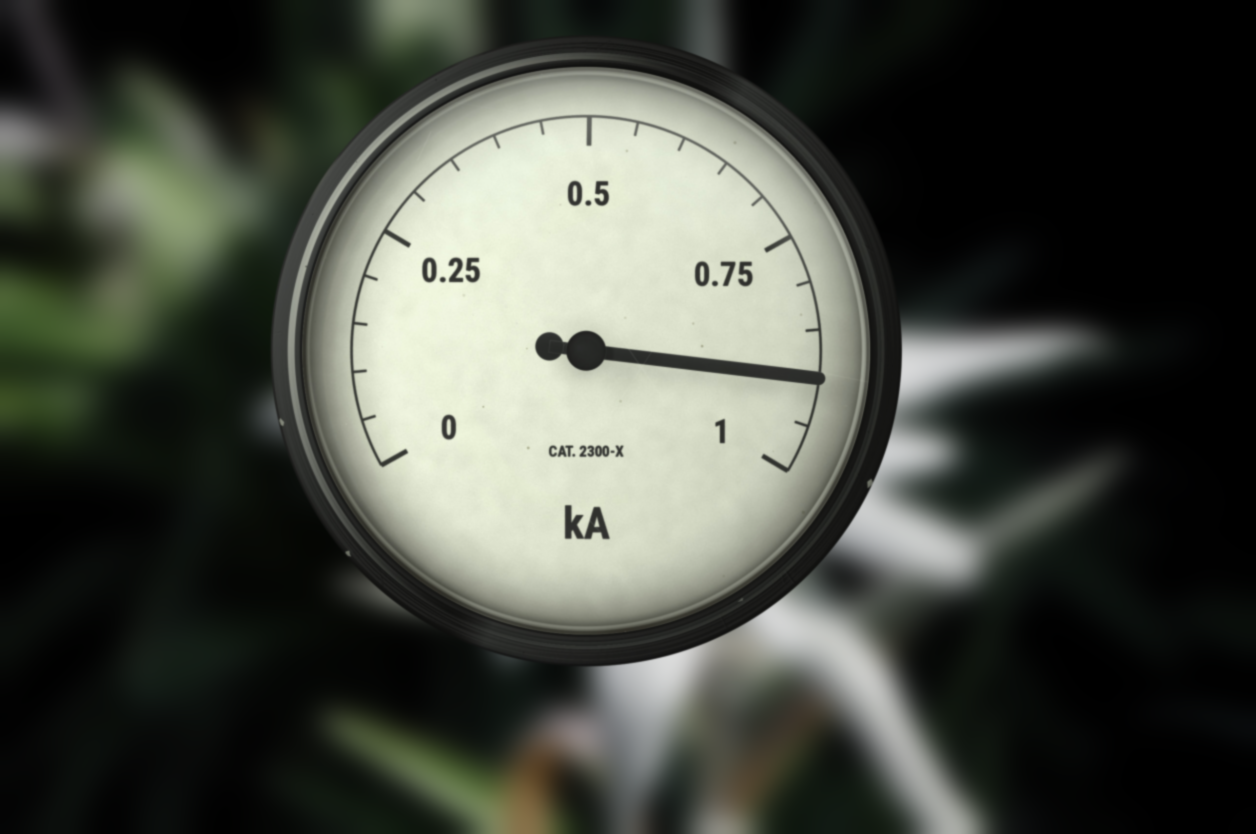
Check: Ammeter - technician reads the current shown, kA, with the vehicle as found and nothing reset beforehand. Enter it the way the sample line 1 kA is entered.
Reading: 0.9 kA
